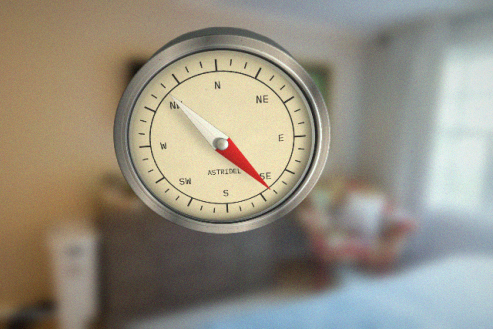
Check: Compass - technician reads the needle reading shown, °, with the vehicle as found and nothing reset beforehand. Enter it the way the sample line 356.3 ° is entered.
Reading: 140 °
